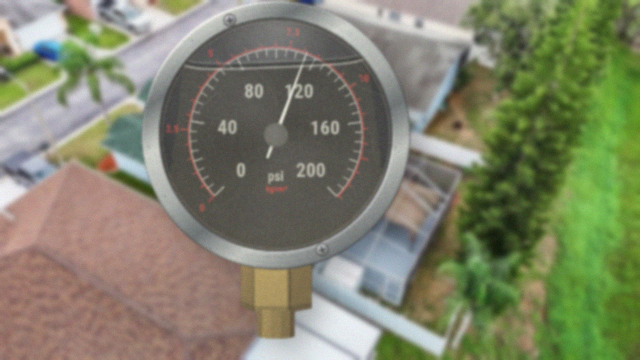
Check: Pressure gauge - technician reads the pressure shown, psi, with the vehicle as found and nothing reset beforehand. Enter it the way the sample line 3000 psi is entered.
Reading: 115 psi
